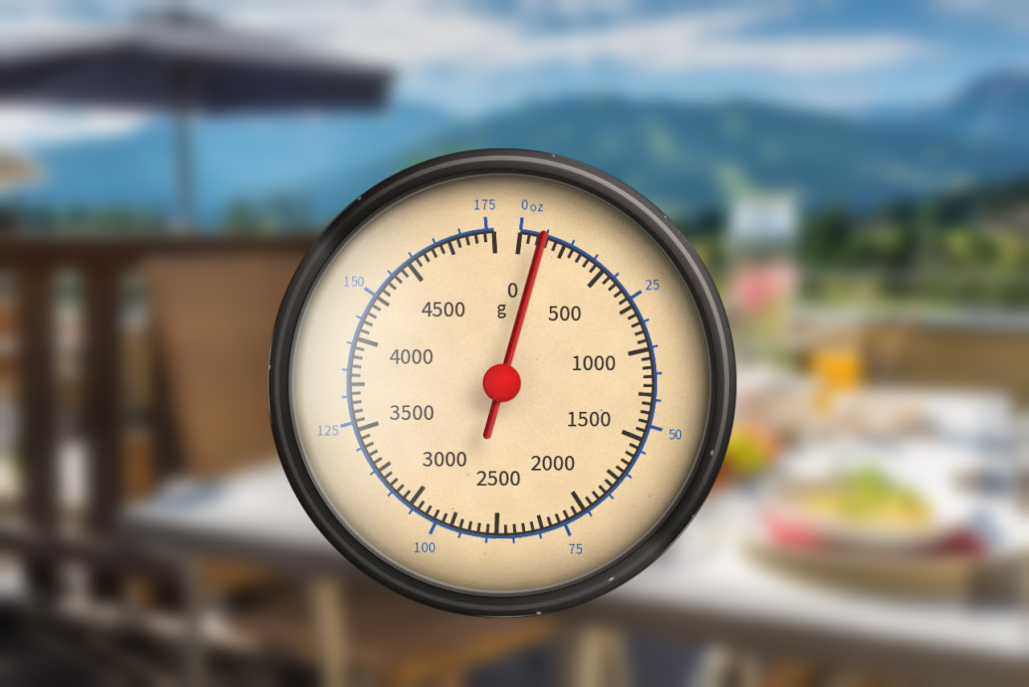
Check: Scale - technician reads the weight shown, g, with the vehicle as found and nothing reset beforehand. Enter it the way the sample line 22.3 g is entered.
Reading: 125 g
